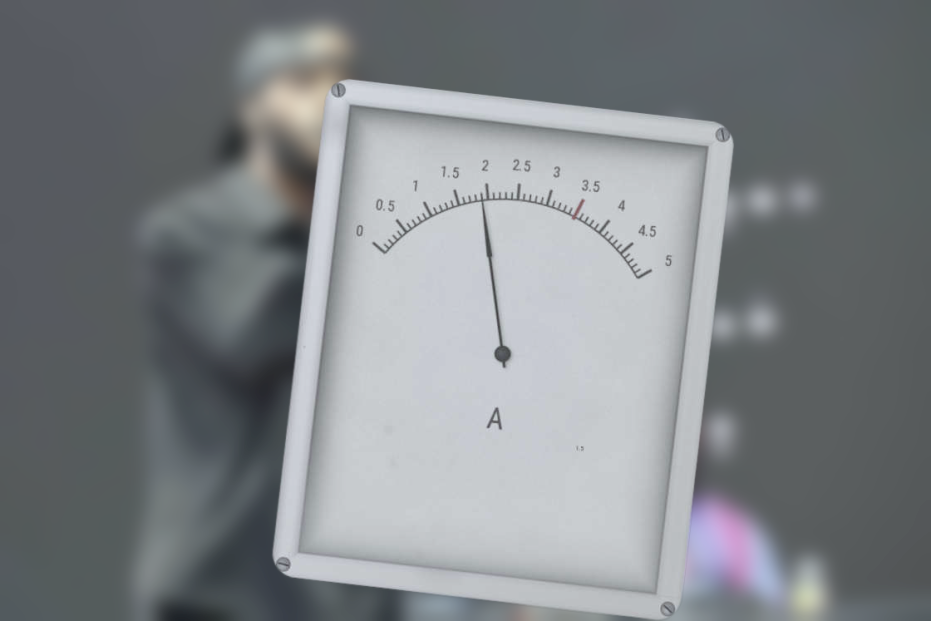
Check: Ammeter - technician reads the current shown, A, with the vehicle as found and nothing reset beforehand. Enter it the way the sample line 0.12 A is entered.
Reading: 1.9 A
